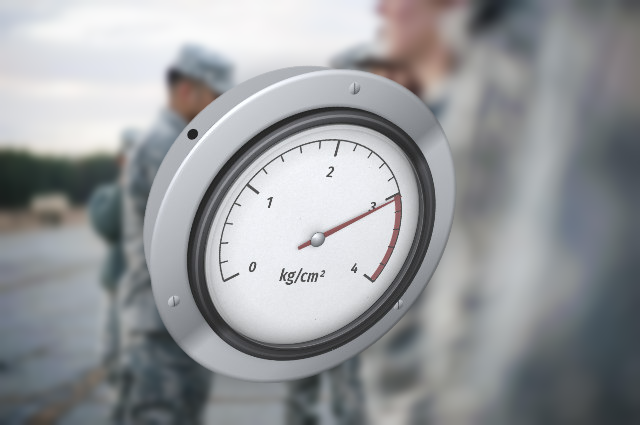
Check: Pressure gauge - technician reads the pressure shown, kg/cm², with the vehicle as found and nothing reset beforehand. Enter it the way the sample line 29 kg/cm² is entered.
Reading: 3 kg/cm²
